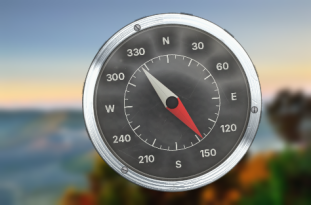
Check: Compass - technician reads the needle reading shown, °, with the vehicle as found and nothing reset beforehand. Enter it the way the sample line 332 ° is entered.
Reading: 145 °
